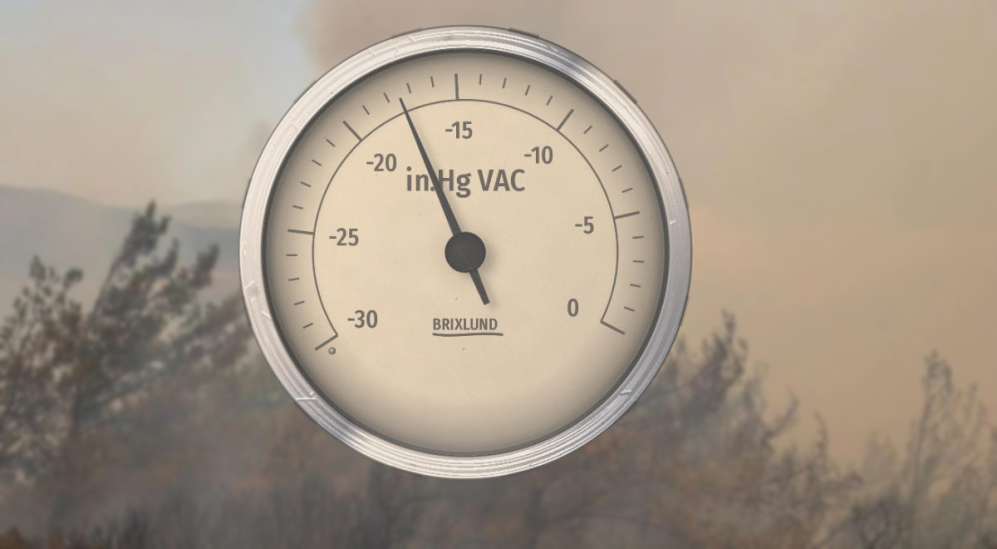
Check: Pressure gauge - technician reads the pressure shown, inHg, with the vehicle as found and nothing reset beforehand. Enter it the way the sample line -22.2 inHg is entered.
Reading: -17.5 inHg
